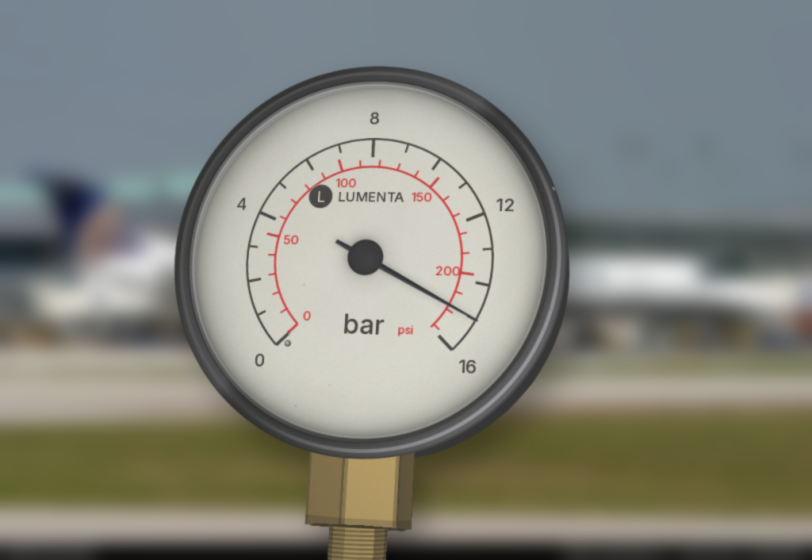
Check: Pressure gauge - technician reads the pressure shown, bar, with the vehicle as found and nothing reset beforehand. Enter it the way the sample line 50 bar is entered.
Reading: 15 bar
